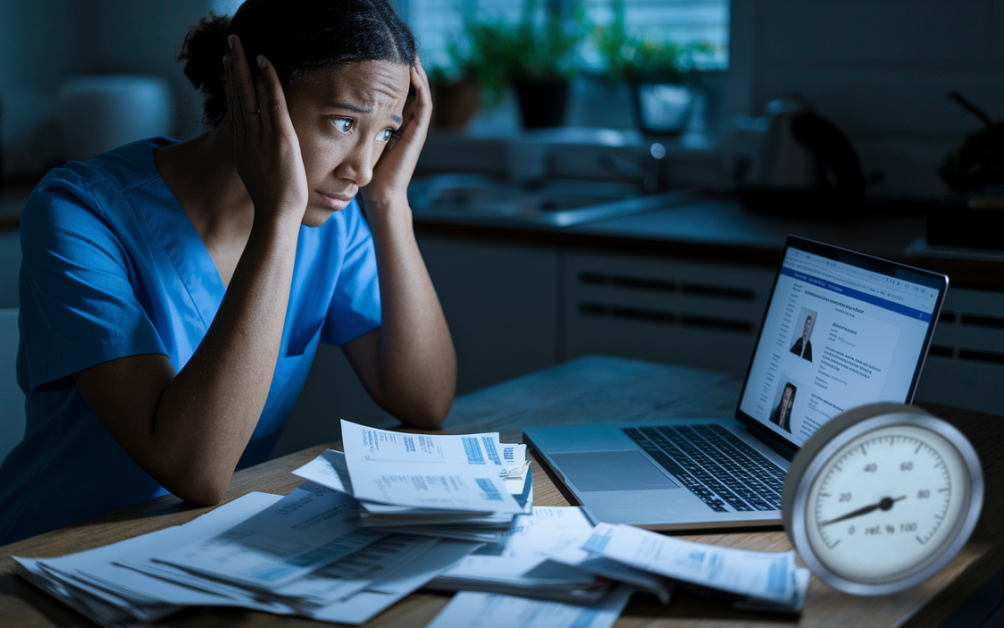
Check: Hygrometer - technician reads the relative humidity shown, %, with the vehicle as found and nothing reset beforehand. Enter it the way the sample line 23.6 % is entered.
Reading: 10 %
